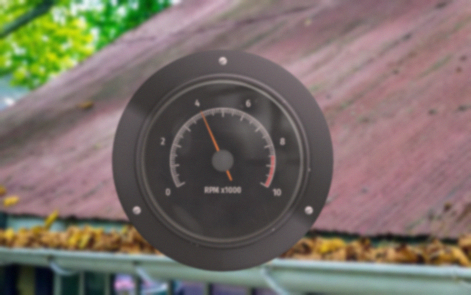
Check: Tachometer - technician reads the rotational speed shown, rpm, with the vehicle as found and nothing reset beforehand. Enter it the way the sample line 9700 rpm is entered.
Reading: 4000 rpm
